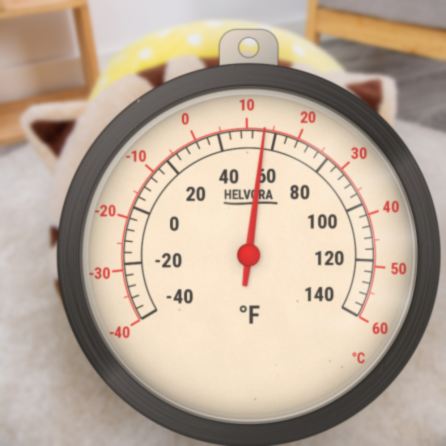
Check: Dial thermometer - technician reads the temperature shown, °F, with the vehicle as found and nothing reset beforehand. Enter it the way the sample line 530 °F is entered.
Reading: 56 °F
